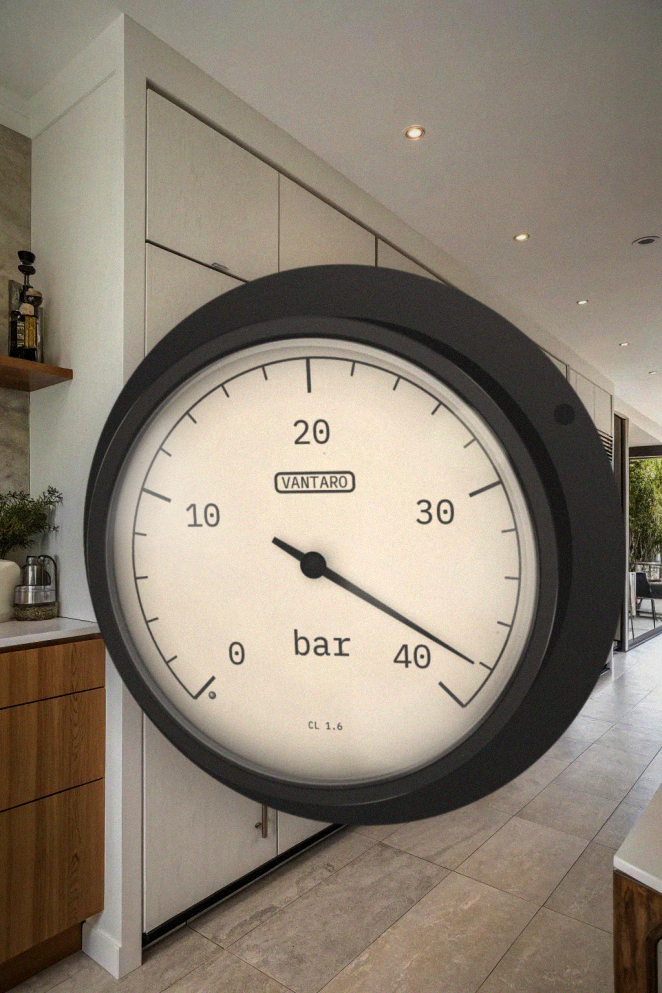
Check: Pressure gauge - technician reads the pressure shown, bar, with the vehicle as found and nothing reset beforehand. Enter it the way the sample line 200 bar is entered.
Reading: 38 bar
